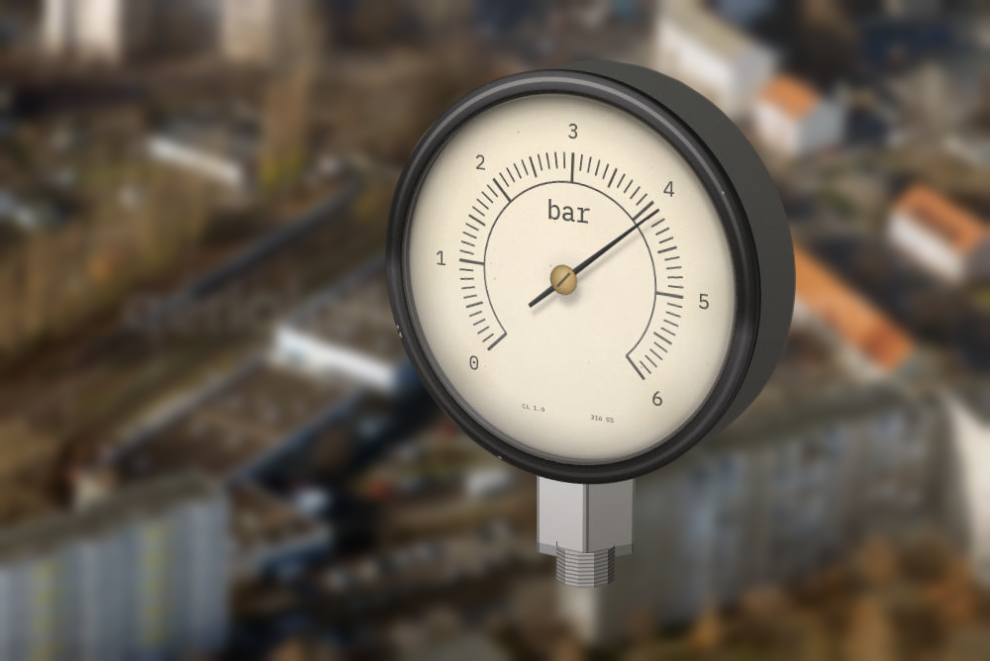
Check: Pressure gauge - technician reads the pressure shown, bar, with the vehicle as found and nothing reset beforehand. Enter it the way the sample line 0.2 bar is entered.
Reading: 4.1 bar
